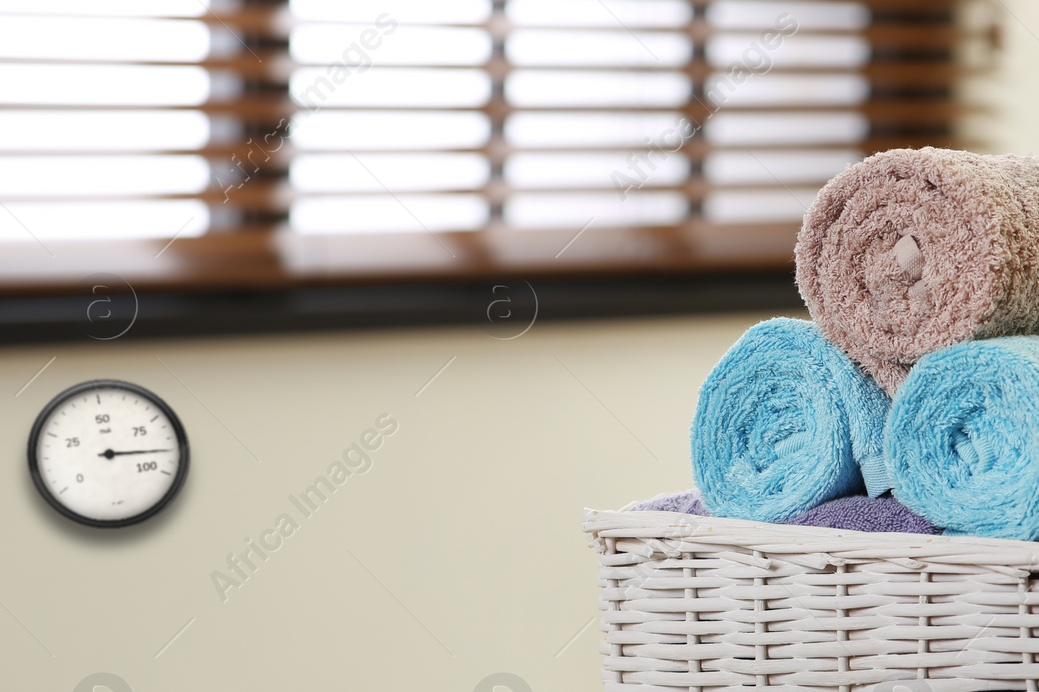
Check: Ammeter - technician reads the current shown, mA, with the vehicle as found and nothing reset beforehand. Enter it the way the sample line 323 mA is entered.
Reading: 90 mA
